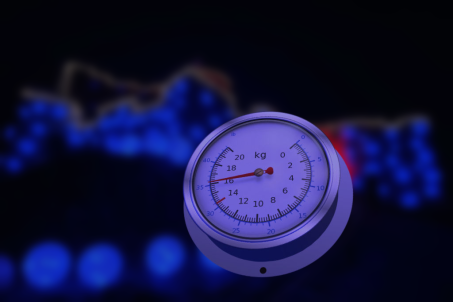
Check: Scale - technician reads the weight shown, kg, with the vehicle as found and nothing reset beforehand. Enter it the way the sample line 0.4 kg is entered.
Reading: 16 kg
